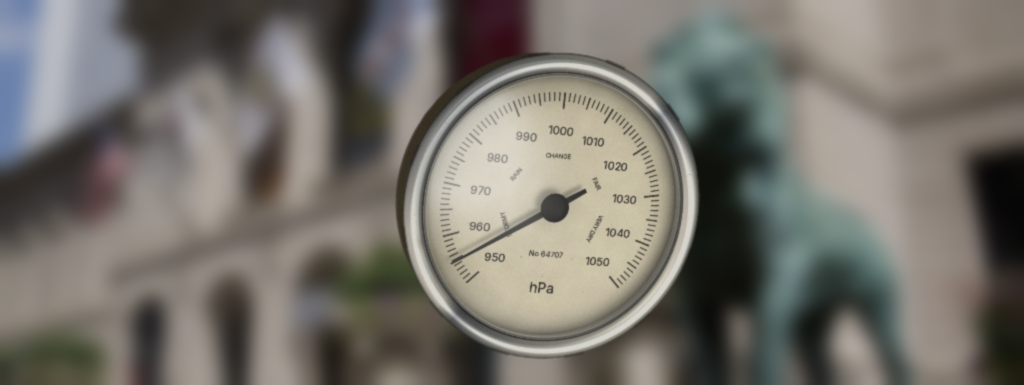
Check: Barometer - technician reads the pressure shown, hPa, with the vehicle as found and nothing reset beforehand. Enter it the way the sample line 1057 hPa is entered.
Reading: 955 hPa
